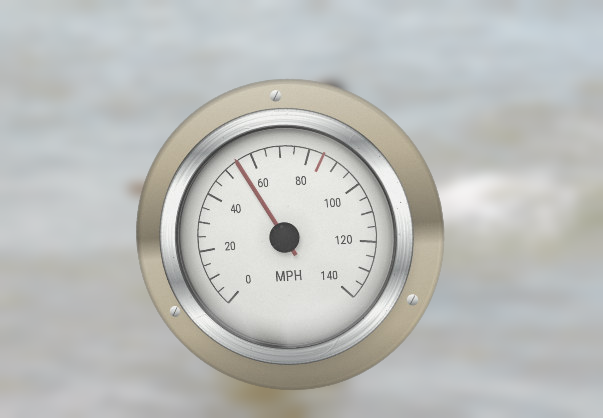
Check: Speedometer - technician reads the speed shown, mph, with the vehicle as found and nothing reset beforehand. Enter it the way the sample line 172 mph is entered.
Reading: 55 mph
